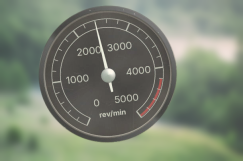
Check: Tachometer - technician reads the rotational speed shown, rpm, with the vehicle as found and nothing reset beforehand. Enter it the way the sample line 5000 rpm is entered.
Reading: 2400 rpm
